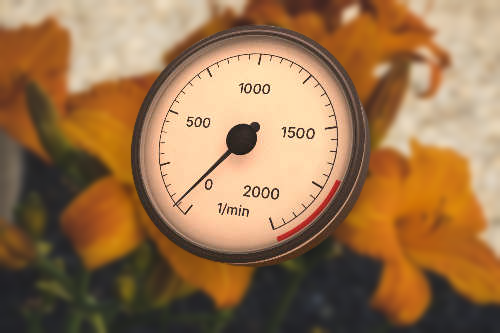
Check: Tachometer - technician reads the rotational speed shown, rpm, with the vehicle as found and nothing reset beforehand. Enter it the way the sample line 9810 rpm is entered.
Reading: 50 rpm
